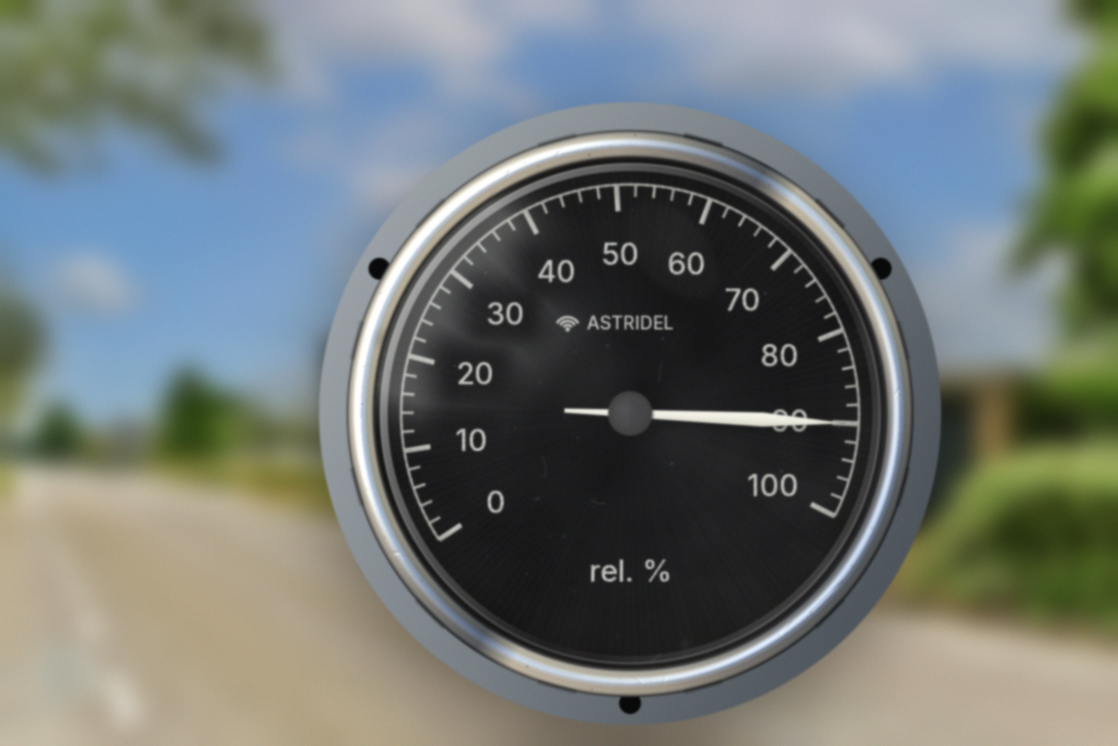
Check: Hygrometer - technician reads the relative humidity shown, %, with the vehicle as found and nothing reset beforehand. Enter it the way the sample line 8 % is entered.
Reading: 90 %
